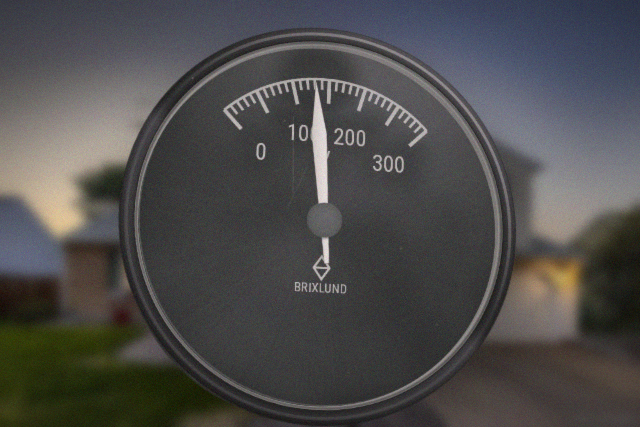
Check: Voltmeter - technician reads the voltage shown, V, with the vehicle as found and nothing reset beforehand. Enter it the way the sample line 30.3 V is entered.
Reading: 130 V
